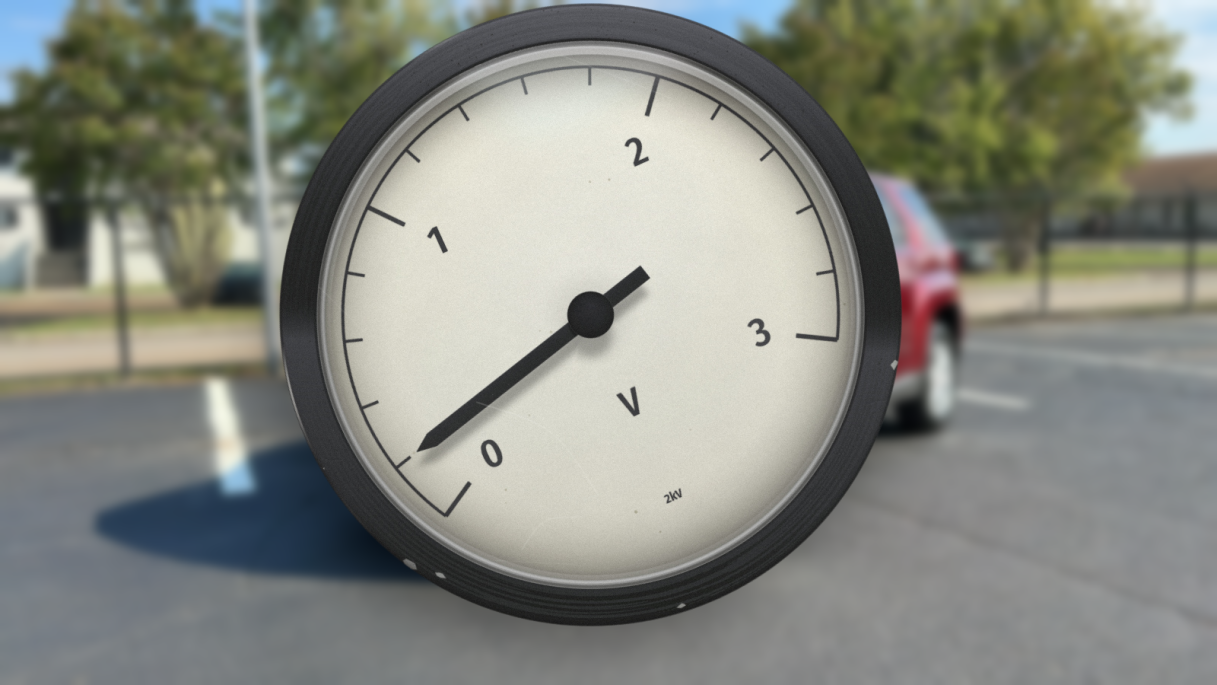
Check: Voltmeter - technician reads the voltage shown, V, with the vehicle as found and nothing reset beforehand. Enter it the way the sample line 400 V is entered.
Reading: 0.2 V
